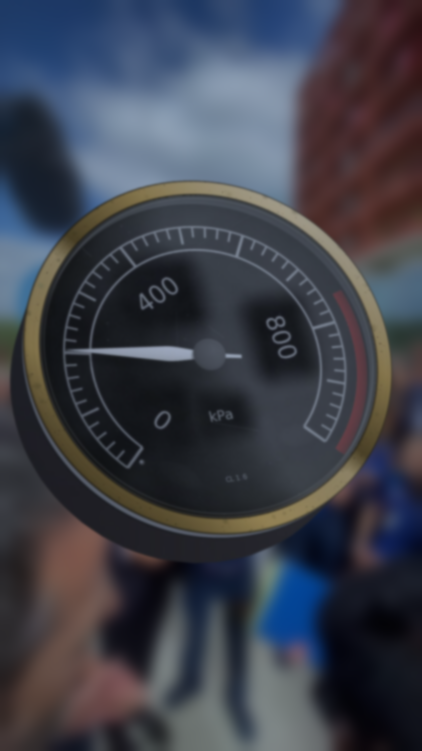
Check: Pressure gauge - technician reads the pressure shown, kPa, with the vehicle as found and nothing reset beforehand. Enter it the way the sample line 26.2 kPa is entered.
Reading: 200 kPa
